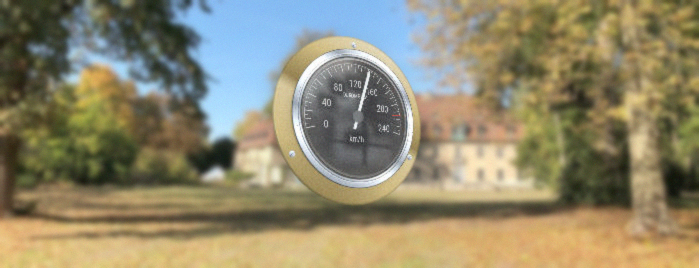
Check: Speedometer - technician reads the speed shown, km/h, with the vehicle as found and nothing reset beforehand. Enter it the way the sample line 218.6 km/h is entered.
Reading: 140 km/h
